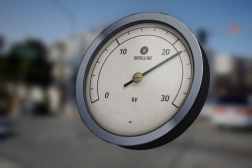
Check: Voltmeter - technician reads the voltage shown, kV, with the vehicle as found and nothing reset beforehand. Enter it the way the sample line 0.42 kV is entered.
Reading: 22 kV
